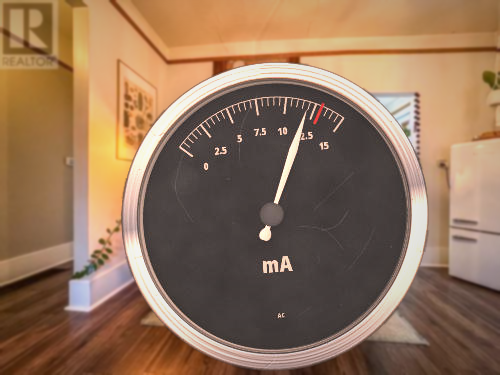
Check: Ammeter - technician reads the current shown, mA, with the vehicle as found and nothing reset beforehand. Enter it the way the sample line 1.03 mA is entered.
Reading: 12 mA
